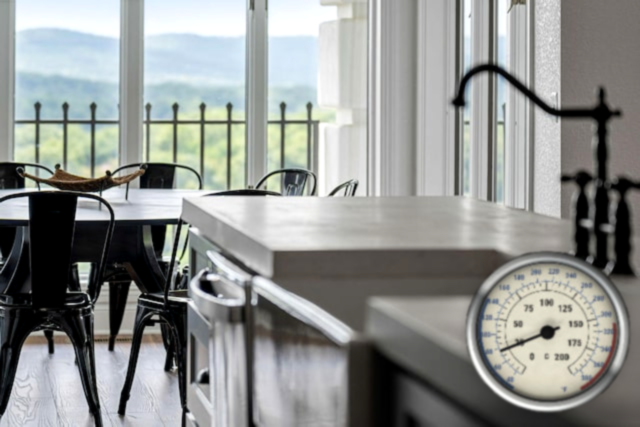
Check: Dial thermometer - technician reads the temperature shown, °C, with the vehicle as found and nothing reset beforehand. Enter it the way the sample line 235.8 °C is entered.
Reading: 25 °C
